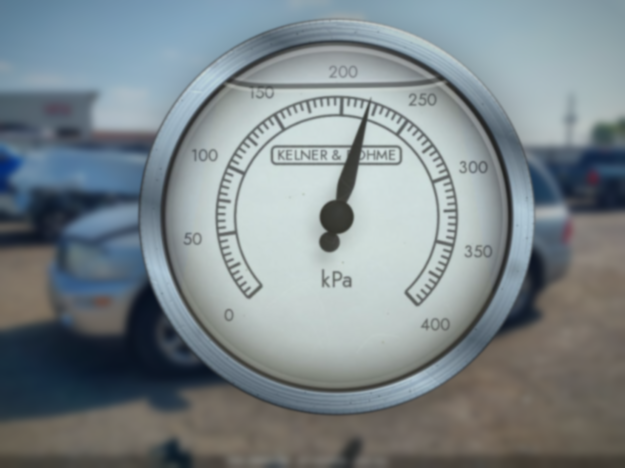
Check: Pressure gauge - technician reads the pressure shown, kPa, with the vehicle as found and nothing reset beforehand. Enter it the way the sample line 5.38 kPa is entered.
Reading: 220 kPa
